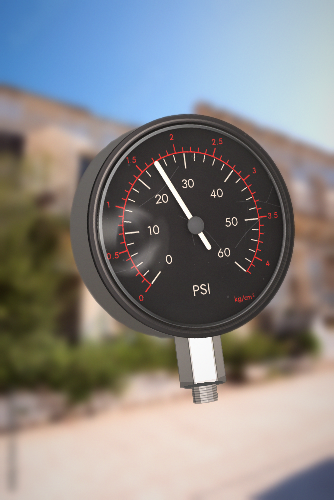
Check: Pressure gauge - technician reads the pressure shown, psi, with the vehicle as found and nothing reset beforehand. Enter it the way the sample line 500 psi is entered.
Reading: 24 psi
